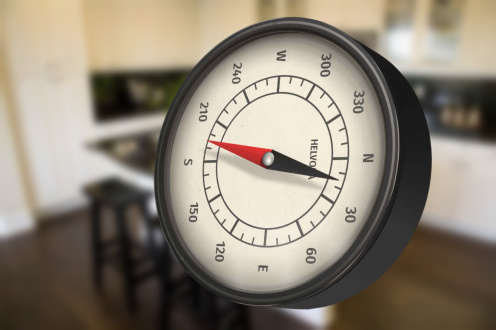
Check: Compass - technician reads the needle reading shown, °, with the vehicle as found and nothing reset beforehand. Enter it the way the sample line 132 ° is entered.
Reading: 195 °
